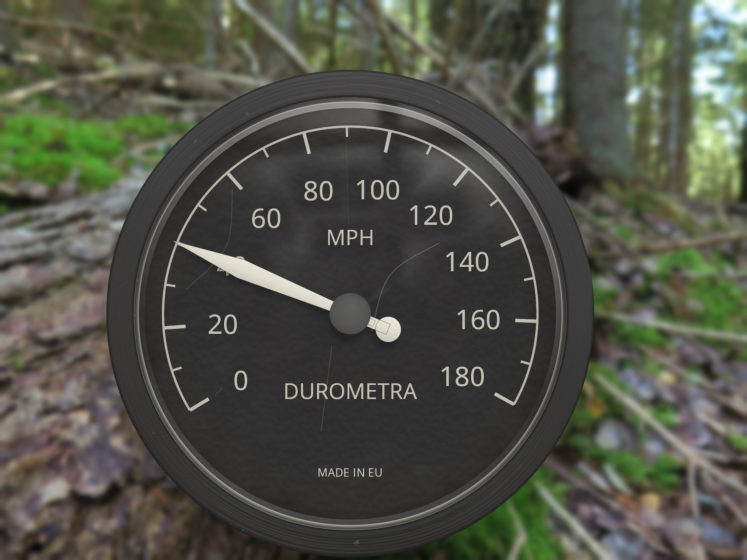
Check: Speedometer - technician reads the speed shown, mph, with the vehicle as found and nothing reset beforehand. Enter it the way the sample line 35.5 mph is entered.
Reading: 40 mph
